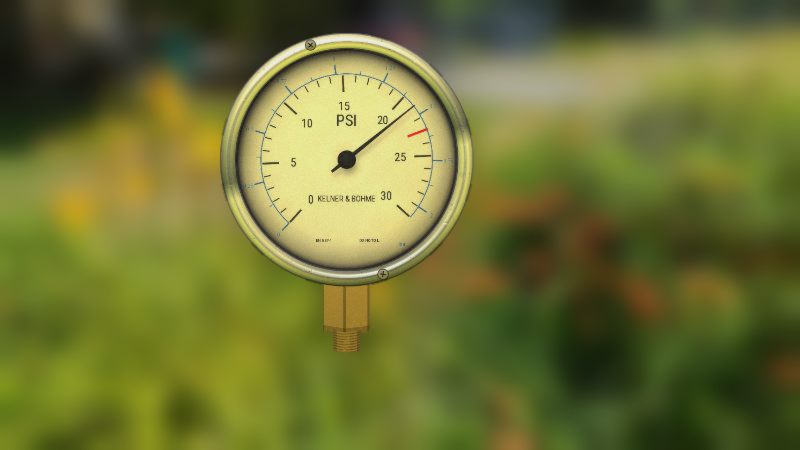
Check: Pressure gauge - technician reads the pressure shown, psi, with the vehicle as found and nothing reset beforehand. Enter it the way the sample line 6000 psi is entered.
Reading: 21 psi
